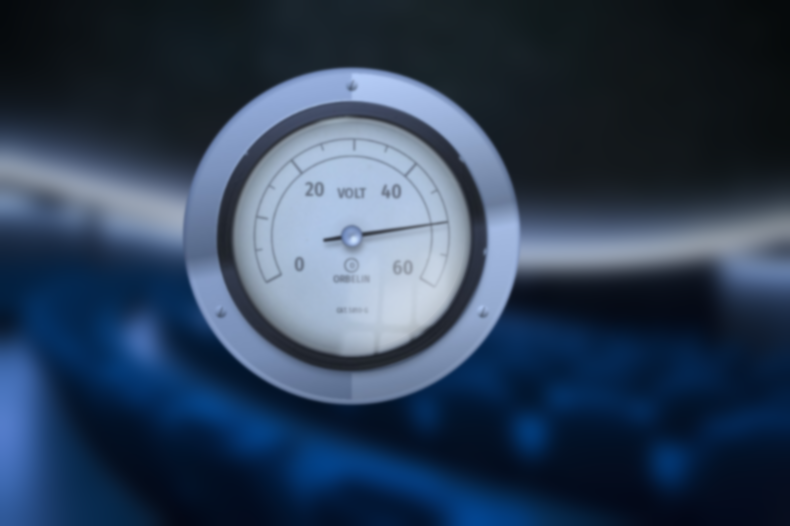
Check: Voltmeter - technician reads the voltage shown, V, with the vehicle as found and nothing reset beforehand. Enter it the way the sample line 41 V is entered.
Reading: 50 V
